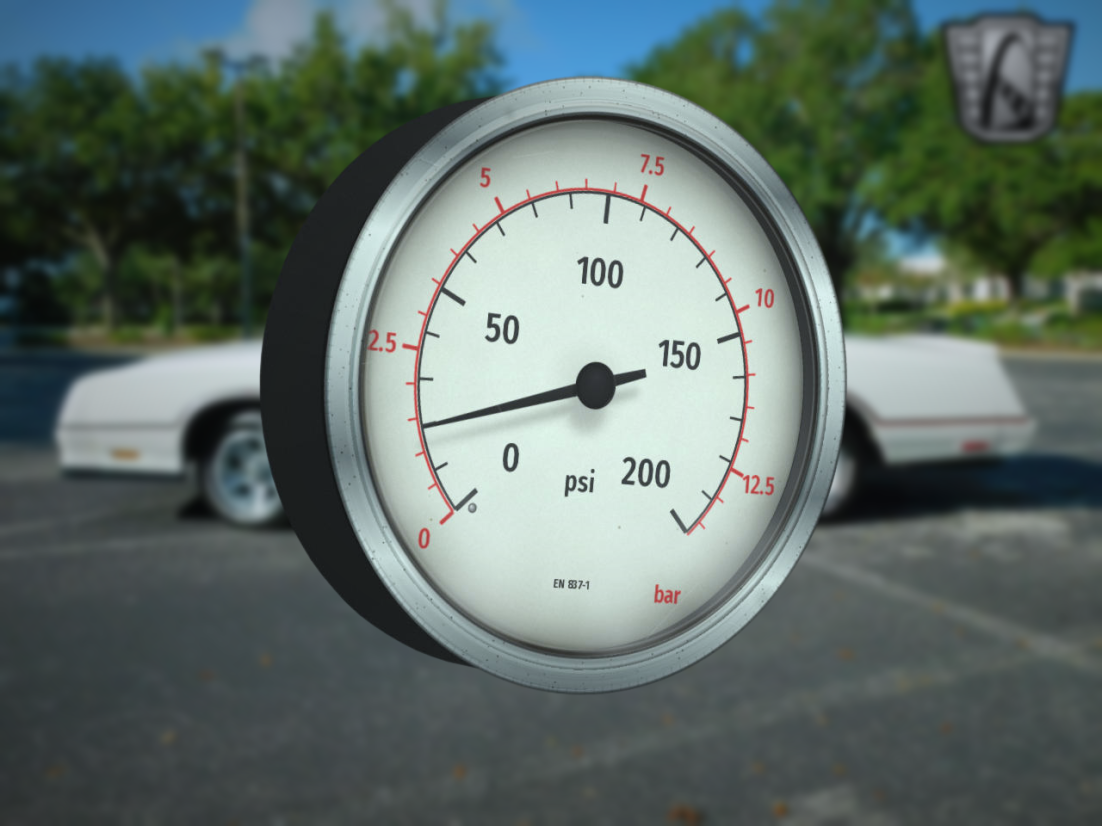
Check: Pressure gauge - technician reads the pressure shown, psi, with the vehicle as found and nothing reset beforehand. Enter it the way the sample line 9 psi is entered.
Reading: 20 psi
